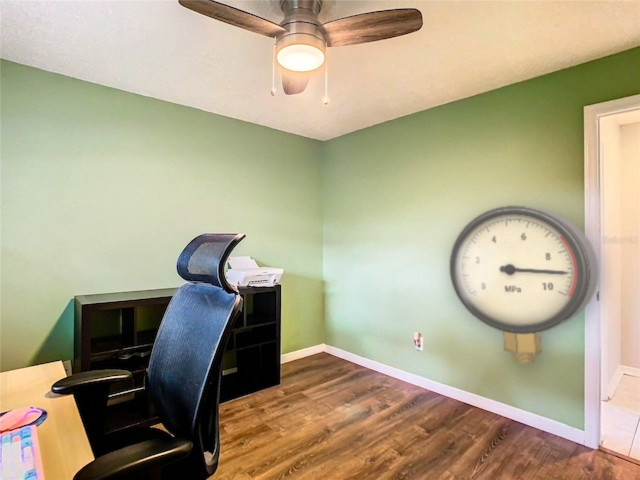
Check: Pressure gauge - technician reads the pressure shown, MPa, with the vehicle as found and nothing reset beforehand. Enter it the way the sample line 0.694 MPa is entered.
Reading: 9 MPa
